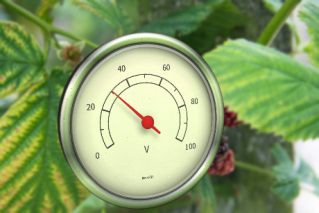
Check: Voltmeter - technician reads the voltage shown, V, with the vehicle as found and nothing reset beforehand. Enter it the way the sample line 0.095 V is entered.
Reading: 30 V
